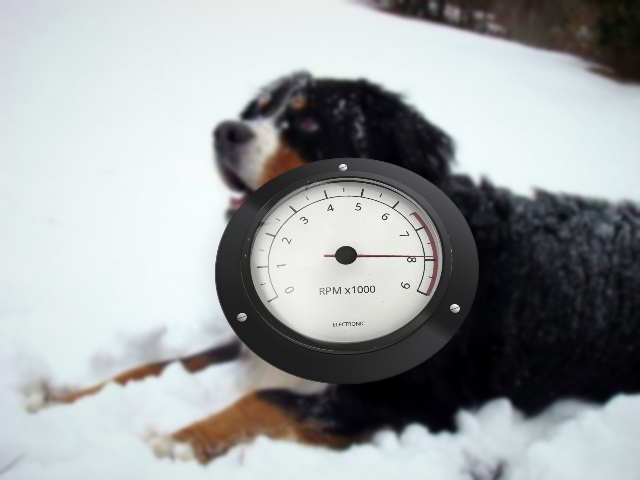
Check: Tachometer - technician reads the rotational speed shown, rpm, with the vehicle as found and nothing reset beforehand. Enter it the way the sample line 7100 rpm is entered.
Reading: 8000 rpm
